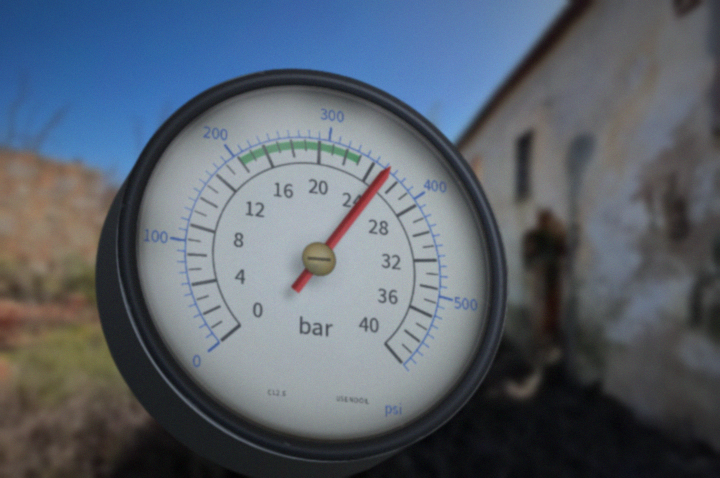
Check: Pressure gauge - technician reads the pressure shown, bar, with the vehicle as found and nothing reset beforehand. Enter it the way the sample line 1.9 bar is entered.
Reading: 25 bar
